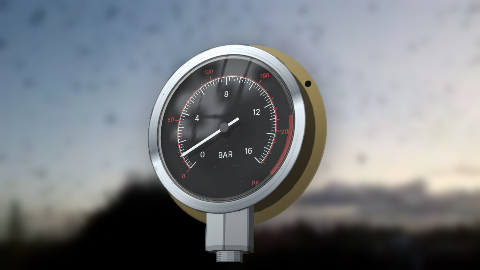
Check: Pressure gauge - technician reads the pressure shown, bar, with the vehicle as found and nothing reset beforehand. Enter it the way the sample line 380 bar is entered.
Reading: 1 bar
